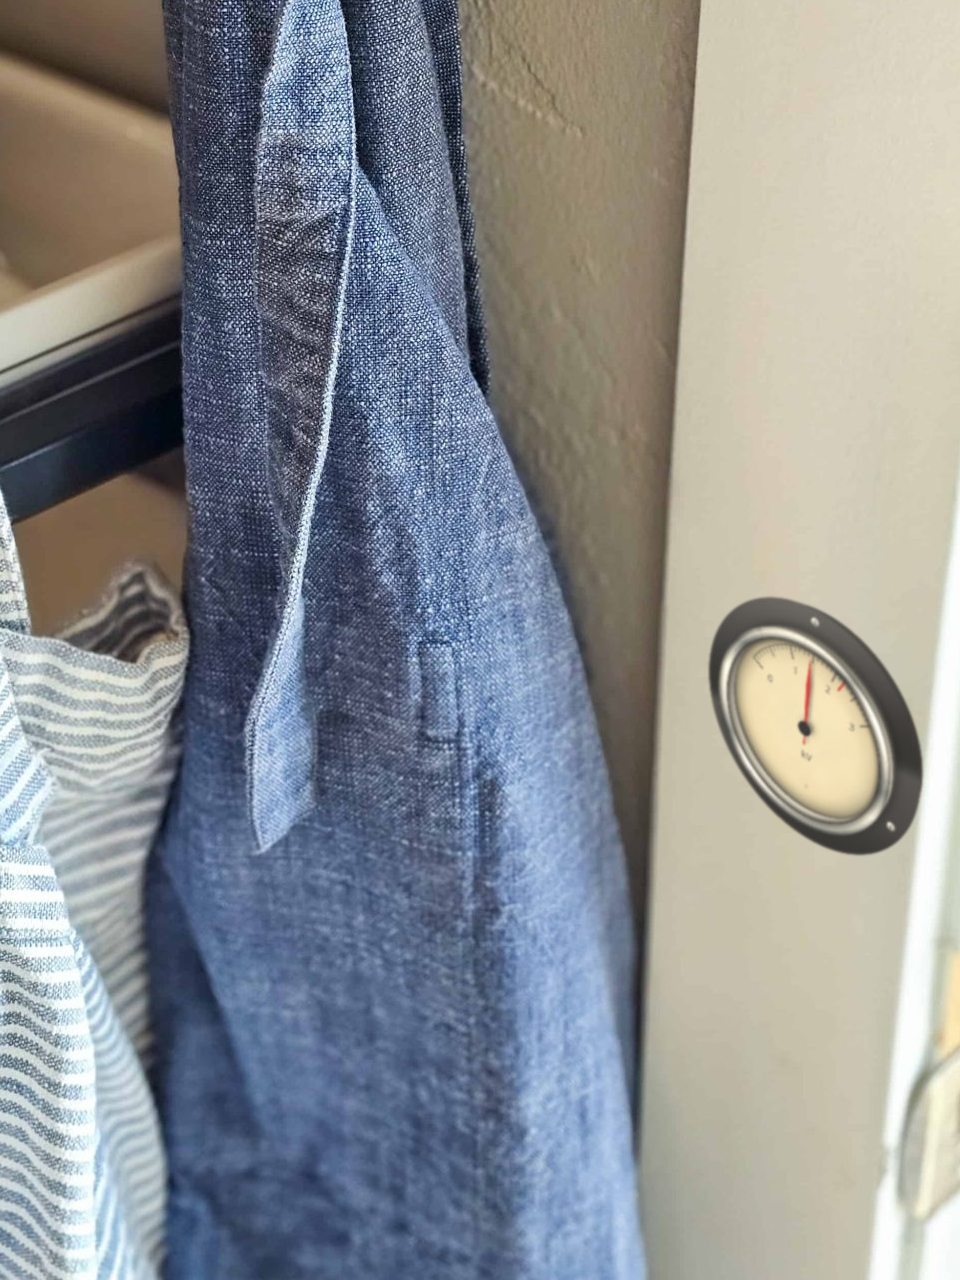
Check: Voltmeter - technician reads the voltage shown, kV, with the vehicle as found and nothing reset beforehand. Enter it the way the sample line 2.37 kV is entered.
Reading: 1.5 kV
